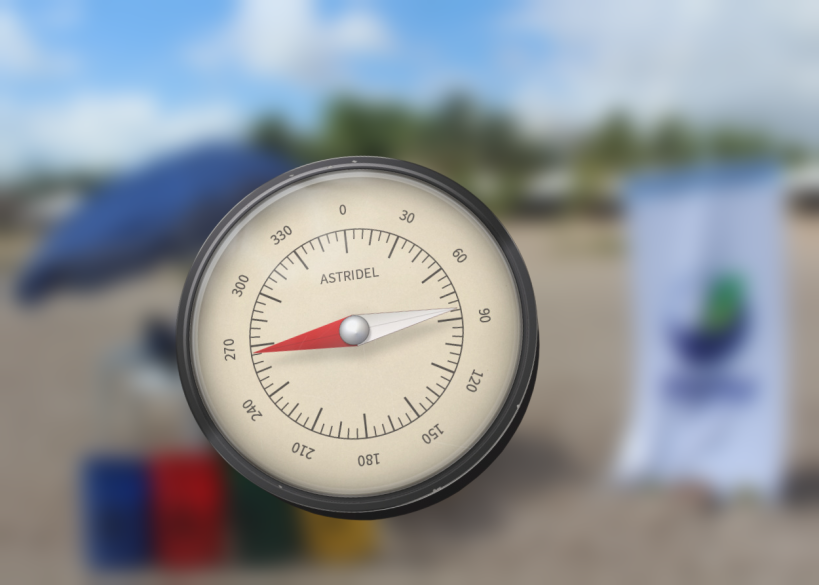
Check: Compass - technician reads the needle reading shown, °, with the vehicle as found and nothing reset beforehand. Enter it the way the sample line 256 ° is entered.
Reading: 265 °
